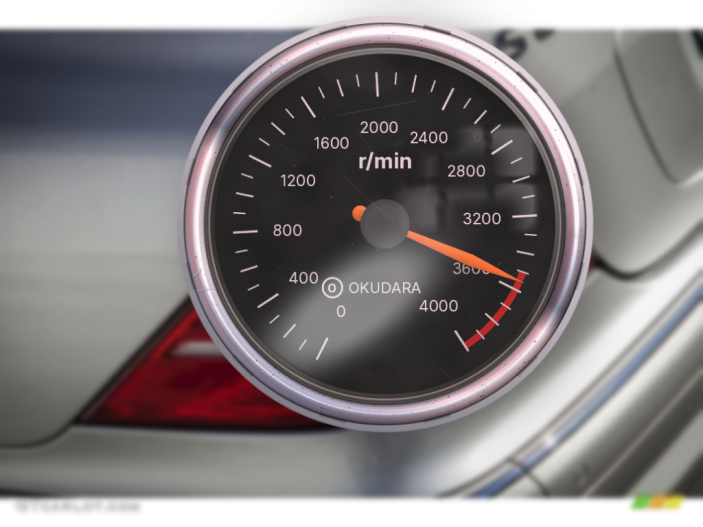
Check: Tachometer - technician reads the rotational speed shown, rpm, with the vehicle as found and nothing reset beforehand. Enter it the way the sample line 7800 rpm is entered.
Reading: 3550 rpm
